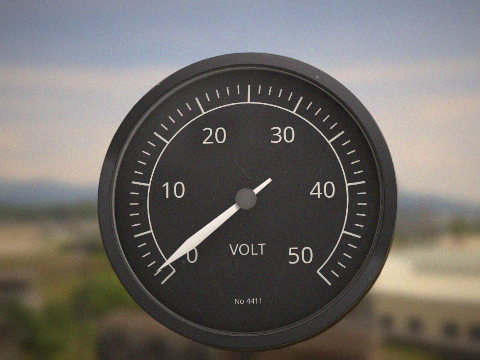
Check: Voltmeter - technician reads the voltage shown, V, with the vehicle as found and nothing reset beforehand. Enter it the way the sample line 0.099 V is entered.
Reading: 1 V
